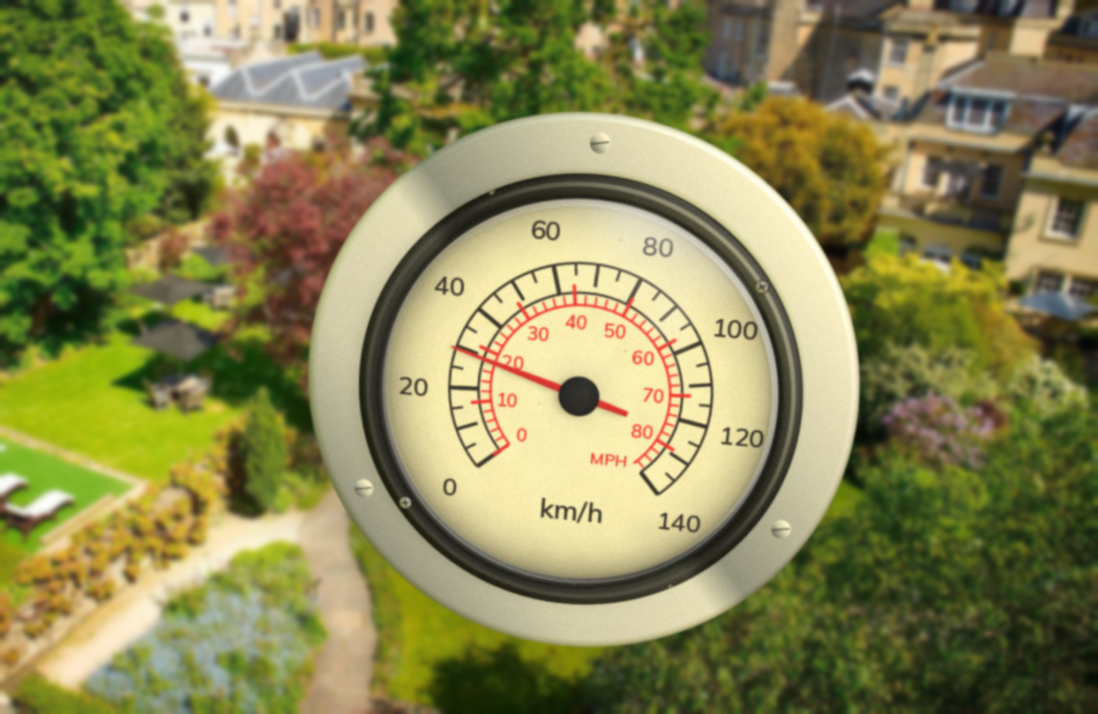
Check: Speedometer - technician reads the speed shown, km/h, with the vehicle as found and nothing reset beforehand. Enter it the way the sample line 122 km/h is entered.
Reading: 30 km/h
